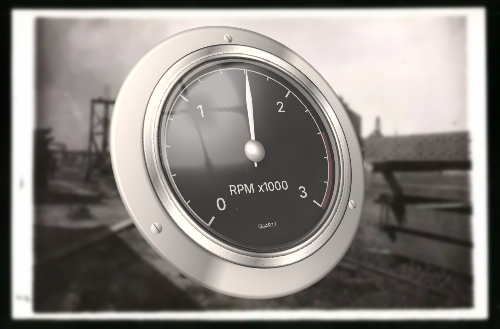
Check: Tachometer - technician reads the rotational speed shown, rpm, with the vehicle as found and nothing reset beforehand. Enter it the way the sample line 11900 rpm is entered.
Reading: 1600 rpm
